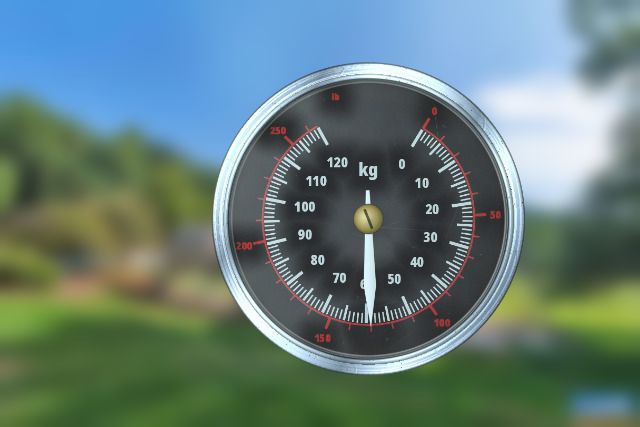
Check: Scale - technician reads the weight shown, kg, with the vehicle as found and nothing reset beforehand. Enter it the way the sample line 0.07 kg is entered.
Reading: 59 kg
